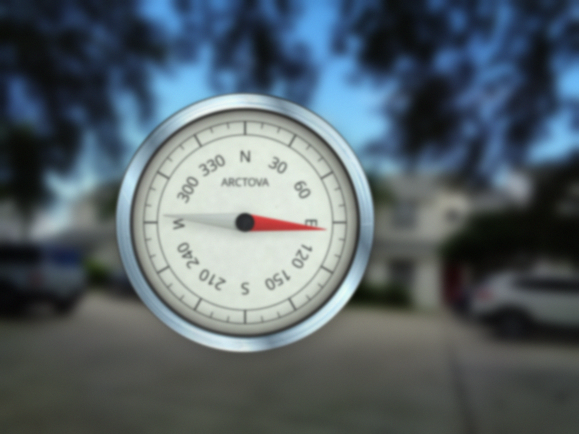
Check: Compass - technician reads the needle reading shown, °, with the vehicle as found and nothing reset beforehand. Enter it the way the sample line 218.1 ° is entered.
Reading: 95 °
